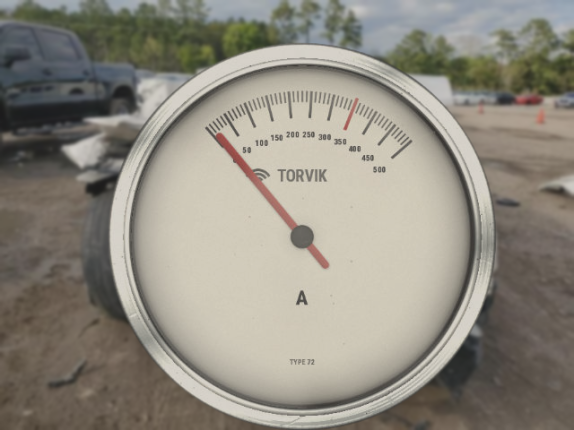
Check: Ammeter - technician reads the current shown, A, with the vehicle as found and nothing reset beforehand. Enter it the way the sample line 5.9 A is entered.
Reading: 10 A
